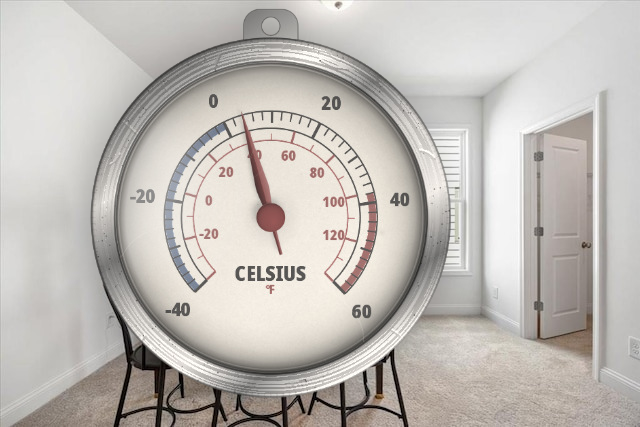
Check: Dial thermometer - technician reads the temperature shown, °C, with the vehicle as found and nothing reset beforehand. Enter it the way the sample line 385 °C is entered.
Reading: 4 °C
